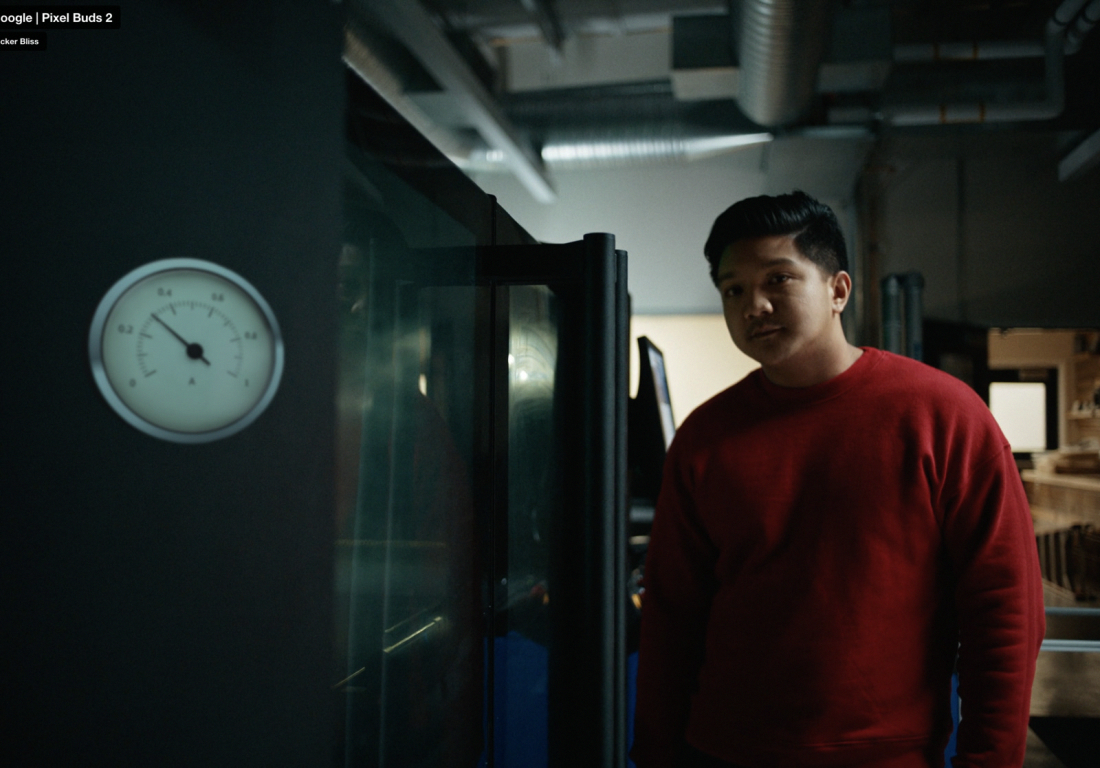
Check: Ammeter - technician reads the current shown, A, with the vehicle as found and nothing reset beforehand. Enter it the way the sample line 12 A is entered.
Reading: 0.3 A
